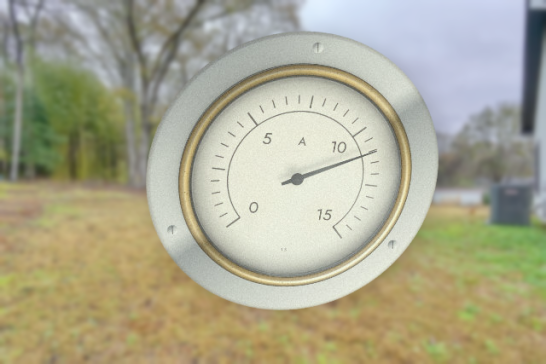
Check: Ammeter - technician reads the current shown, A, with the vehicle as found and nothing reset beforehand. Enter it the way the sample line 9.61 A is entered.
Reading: 11 A
